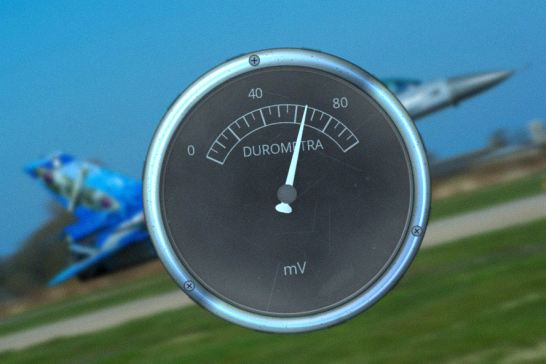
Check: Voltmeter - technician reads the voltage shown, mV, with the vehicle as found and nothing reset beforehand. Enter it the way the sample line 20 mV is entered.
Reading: 65 mV
